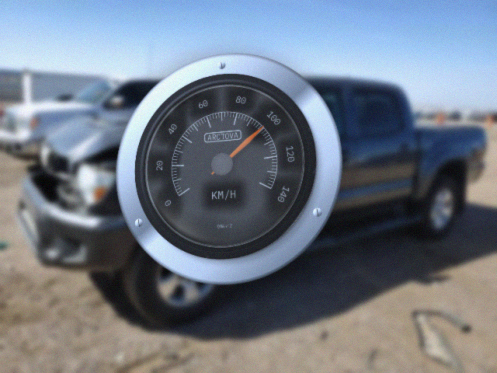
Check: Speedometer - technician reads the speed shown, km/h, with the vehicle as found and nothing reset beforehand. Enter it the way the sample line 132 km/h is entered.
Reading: 100 km/h
